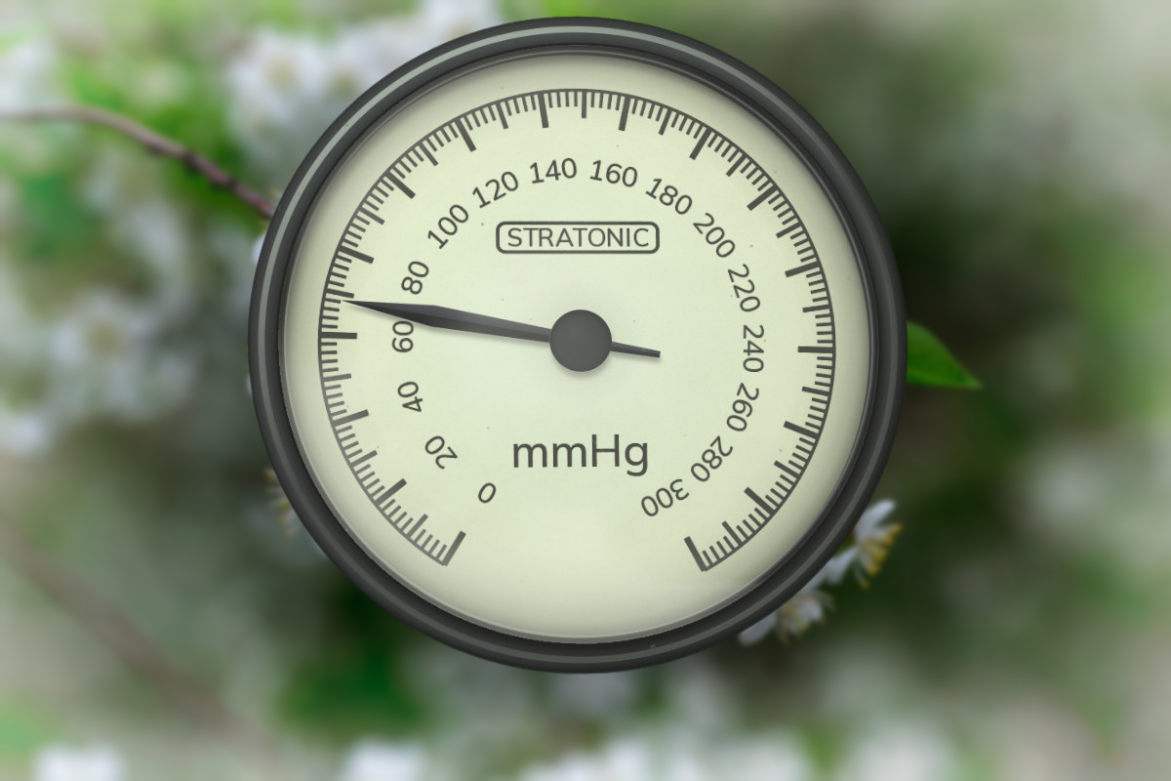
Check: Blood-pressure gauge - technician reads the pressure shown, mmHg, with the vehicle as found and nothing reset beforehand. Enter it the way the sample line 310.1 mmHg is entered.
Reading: 68 mmHg
